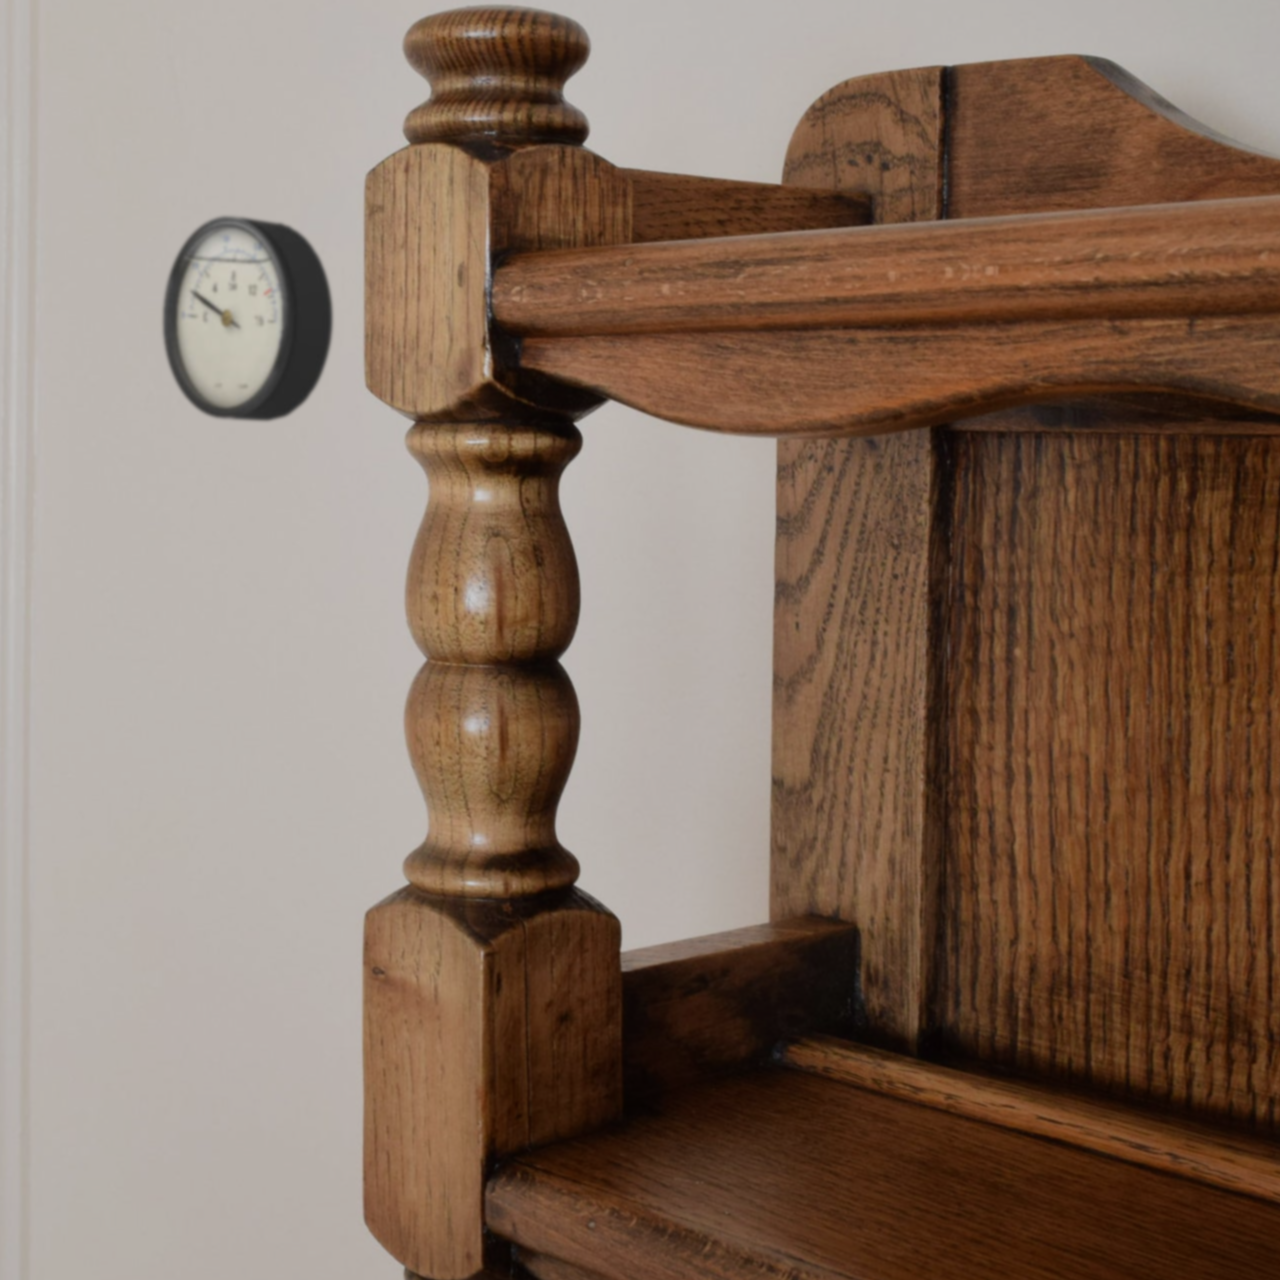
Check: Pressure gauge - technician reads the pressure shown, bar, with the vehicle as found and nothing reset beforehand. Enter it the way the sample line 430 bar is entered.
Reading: 2 bar
